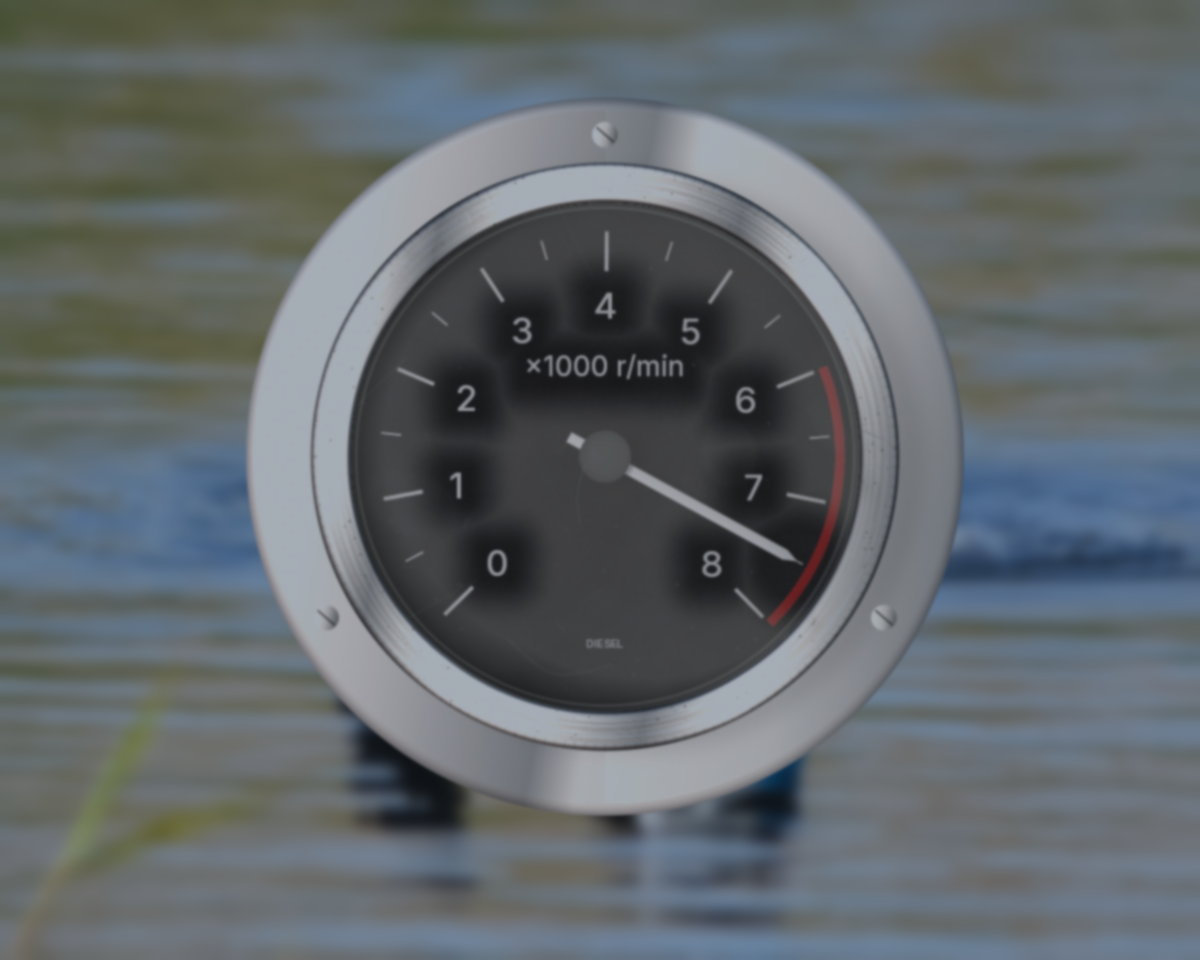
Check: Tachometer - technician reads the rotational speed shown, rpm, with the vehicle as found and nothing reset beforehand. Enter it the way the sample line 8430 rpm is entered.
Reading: 7500 rpm
